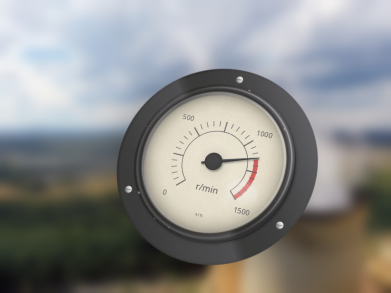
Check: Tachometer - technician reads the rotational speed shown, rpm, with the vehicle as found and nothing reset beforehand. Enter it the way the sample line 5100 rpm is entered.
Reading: 1150 rpm
